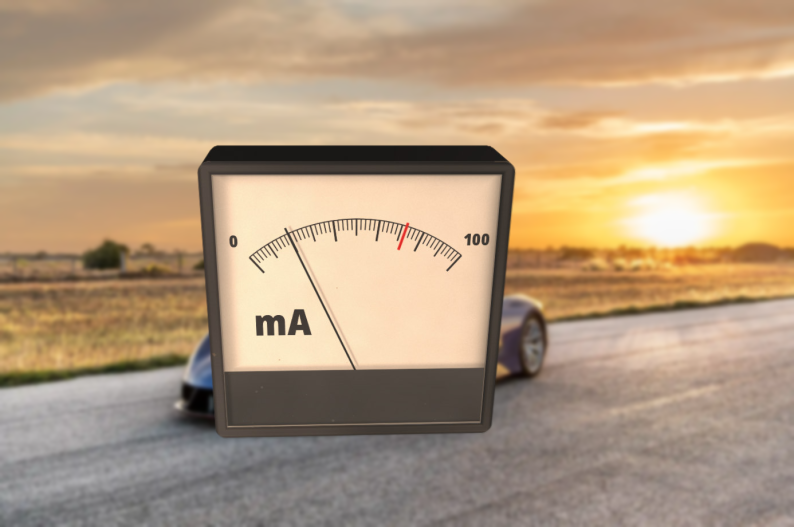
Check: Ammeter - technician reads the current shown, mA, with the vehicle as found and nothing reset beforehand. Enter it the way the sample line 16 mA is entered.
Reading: 20 mA
